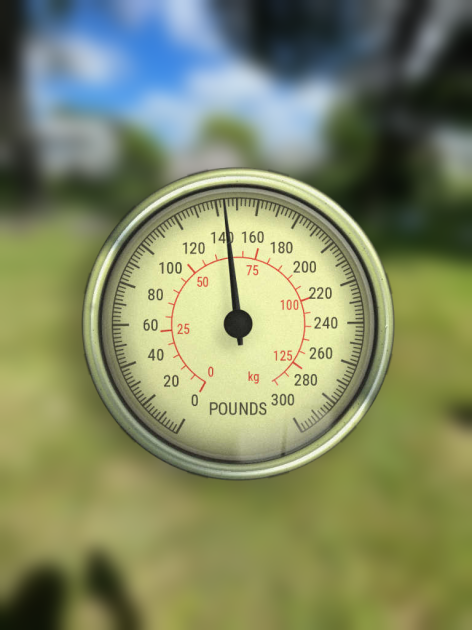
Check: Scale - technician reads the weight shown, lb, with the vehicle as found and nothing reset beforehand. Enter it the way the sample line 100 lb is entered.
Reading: 144 lb
